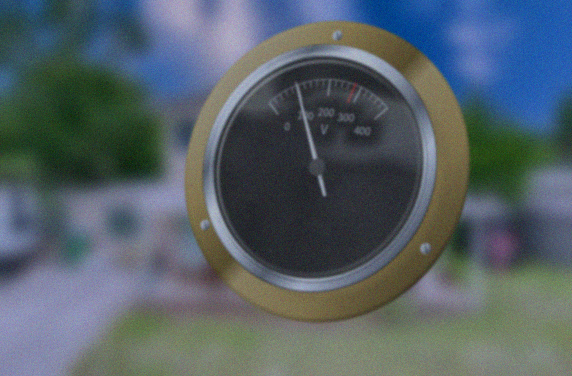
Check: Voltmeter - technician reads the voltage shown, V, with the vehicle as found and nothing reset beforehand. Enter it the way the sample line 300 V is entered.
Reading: 100 V
